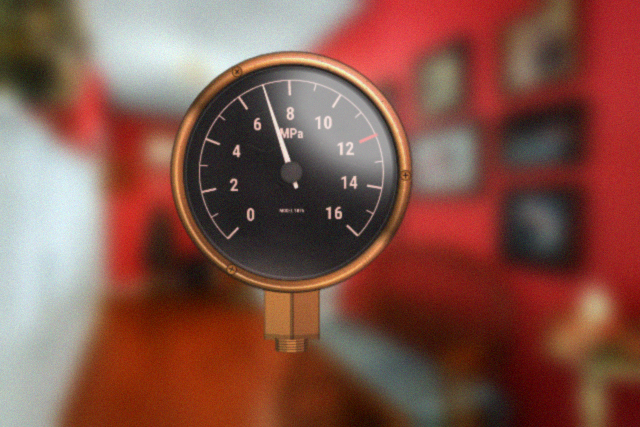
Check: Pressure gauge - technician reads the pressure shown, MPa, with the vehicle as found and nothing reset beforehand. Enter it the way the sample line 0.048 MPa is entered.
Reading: 7 MPa
